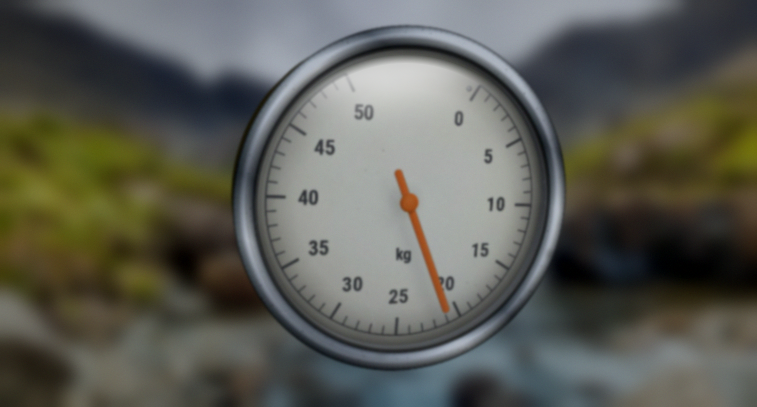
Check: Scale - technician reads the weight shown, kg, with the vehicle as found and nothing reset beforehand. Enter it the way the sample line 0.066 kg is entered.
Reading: 21 kg
